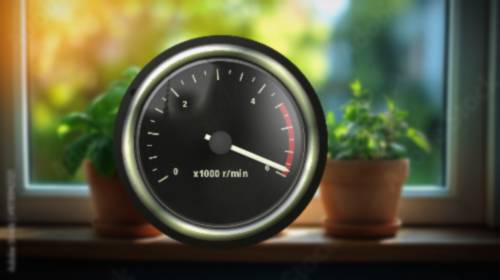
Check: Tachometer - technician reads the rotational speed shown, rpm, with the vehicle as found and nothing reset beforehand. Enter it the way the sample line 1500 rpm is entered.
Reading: 5875 rpm
